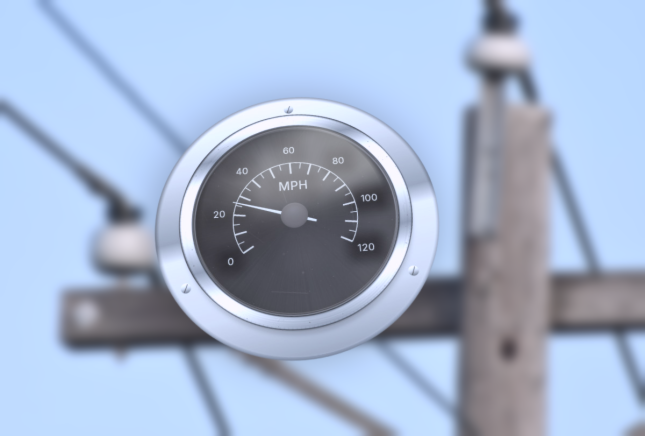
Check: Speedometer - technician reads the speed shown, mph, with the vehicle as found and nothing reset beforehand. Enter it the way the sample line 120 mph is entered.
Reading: 25 mph
